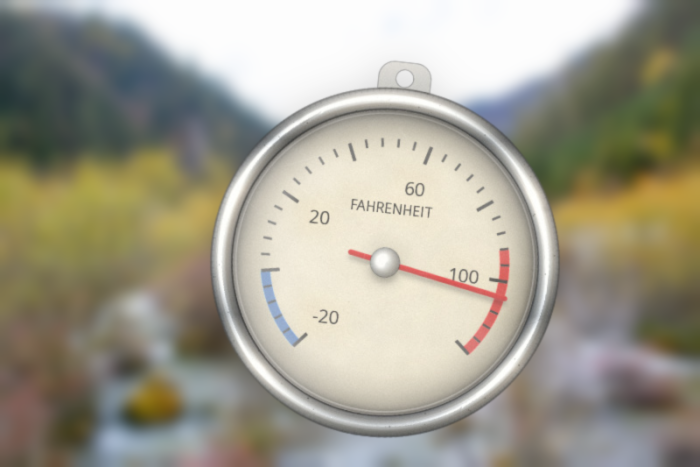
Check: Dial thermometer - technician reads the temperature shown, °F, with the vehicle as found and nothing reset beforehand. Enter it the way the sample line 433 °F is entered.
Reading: 104 °F
